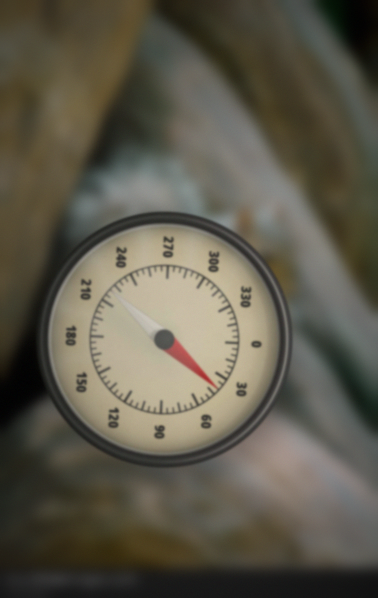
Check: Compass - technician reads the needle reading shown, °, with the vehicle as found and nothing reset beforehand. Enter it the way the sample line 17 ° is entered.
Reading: 40 °
